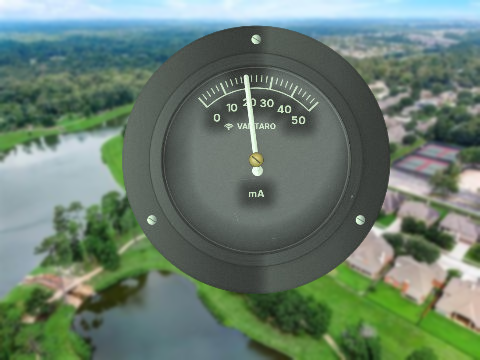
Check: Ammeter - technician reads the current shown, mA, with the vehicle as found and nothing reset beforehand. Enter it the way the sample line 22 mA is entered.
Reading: 20 mA
